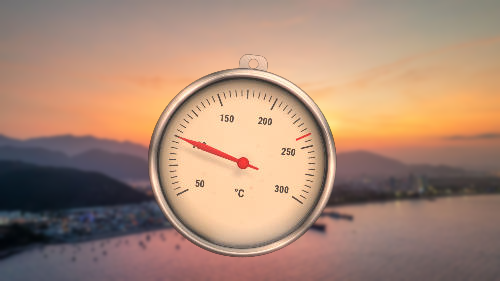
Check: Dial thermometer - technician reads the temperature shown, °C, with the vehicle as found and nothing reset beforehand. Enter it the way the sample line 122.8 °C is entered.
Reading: 100 °C
